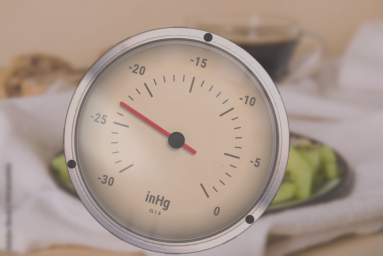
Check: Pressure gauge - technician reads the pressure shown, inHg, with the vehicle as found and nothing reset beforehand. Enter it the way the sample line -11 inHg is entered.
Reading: -23 inHg
